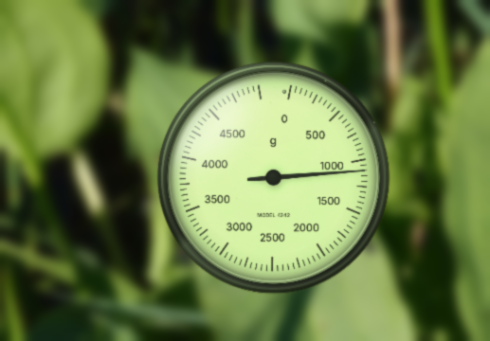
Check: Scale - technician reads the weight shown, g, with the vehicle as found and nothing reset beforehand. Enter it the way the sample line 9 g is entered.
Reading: 1100 g
